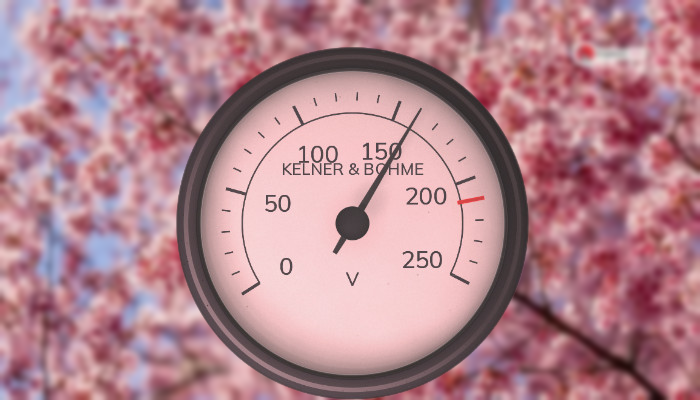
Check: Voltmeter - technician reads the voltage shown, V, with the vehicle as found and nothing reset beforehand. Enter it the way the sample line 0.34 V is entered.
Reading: 160 V
